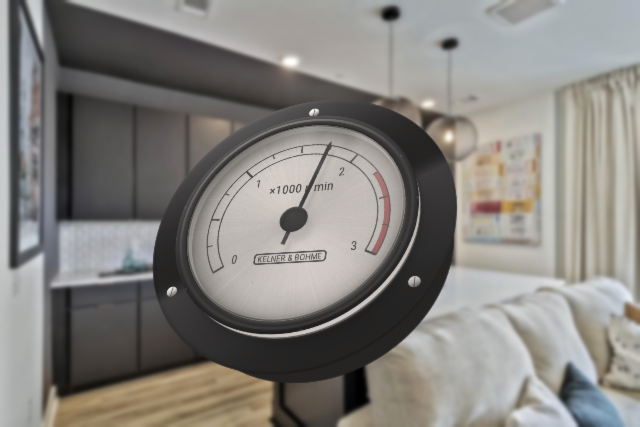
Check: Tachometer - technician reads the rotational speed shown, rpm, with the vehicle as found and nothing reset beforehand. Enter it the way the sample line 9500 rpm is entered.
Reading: 1750 rpm
